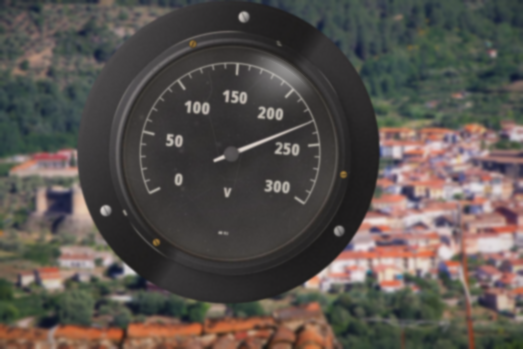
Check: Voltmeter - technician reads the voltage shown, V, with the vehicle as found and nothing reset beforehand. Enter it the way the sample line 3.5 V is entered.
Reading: 230 V
